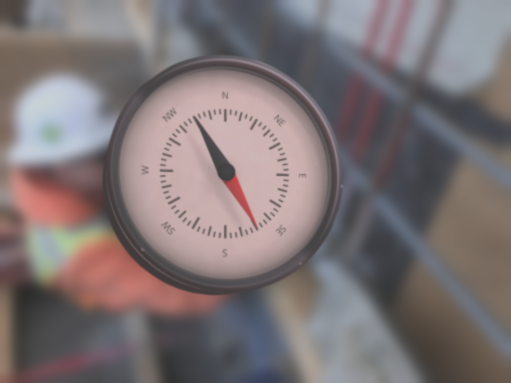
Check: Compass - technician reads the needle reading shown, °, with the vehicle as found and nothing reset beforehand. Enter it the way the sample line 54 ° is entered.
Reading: 150 °
